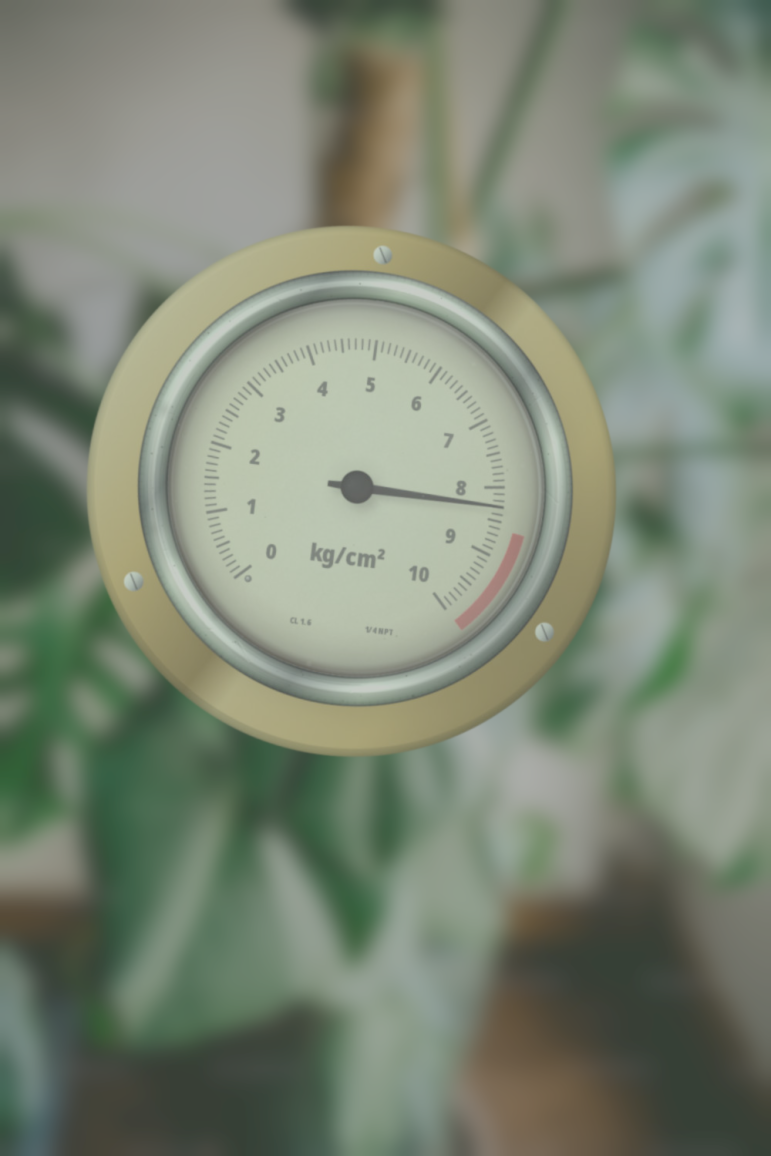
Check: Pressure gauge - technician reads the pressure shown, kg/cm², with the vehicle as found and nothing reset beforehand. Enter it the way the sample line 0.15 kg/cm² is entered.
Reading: 8.3 kg/cm²
